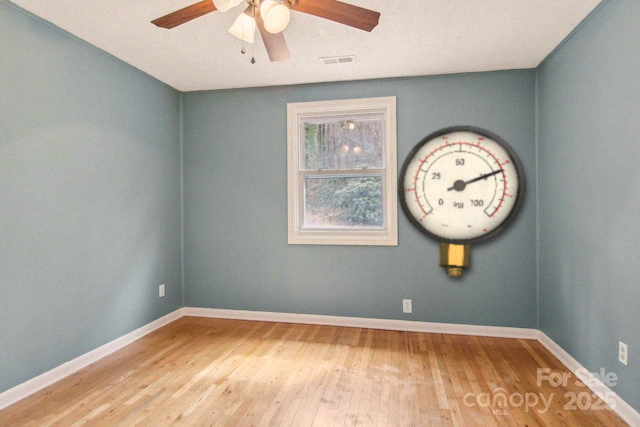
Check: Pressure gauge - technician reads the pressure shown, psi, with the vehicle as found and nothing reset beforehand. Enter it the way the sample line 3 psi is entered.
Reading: 75 psi
